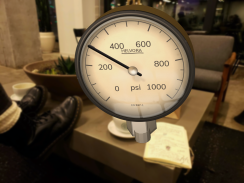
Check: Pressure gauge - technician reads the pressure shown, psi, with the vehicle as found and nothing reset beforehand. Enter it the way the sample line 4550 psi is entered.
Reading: 300 psi
